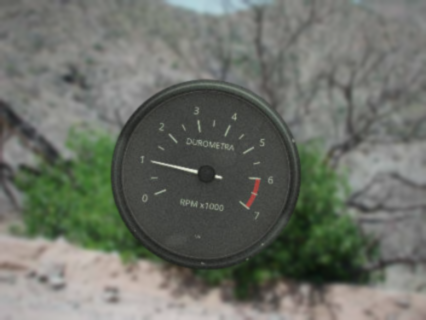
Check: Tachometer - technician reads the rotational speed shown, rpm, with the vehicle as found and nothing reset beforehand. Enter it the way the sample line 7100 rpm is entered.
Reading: 1000 rpm
